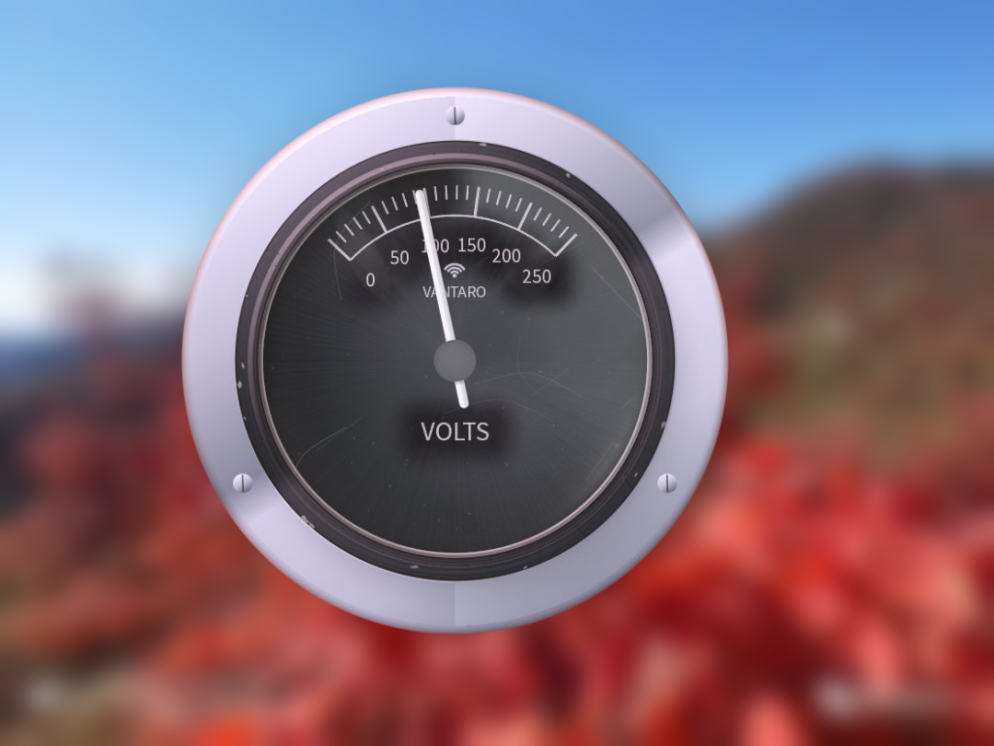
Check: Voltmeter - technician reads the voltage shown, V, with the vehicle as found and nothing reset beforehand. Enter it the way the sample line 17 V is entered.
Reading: 95 V
